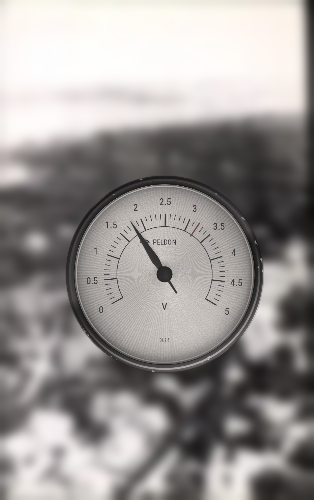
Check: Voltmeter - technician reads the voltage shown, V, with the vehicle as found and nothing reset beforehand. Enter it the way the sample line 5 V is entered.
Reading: 1.8 V
